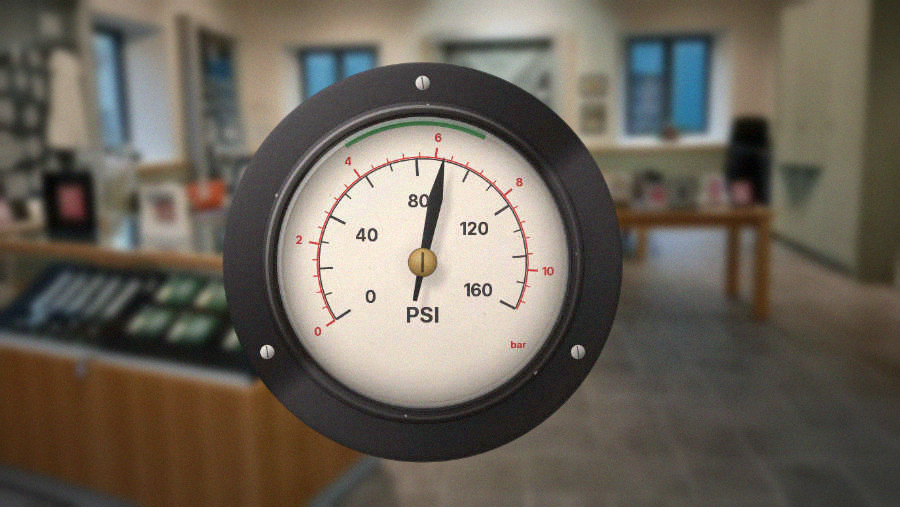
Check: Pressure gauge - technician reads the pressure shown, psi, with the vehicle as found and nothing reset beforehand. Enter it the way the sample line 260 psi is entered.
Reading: 90 psi
